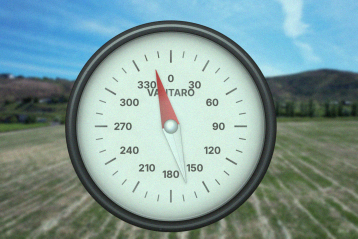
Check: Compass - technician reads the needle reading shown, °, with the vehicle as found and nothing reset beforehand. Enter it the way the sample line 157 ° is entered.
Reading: 345 °
